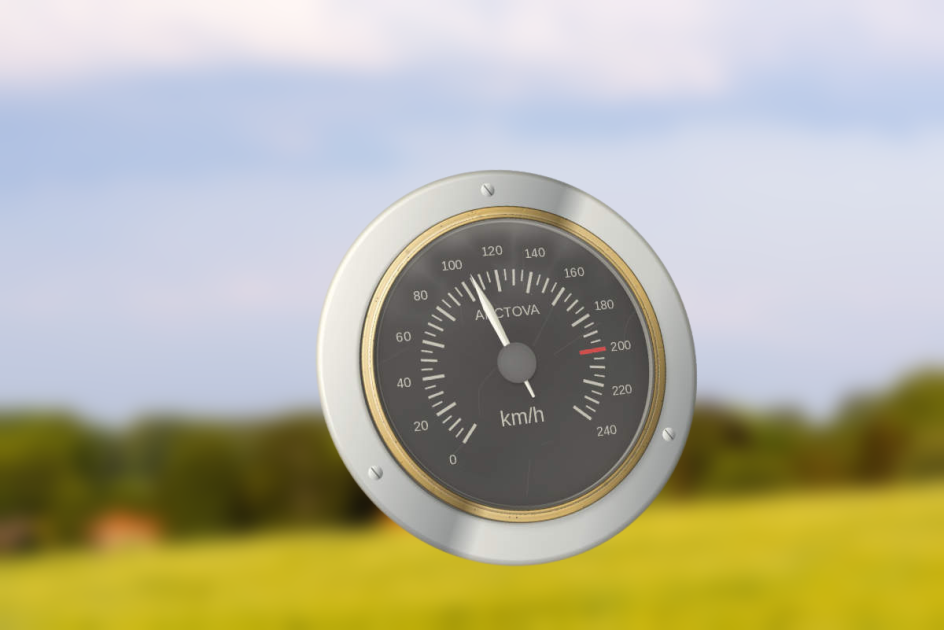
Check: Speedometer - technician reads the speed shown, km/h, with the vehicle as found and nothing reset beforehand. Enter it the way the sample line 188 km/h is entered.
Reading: 105 km/h
